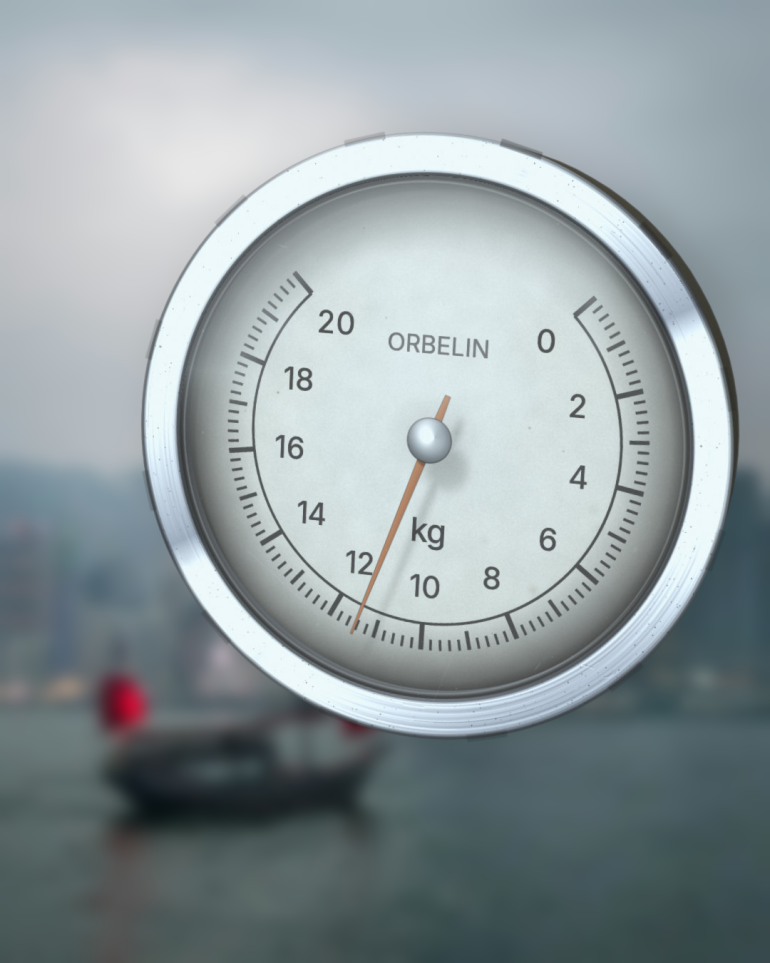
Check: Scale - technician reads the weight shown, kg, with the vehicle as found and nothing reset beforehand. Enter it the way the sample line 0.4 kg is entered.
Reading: 11.4 kg
